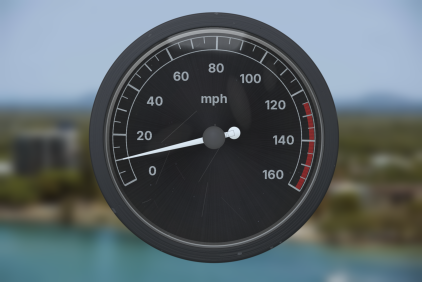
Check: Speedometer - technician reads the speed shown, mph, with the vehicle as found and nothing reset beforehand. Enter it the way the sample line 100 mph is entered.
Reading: 10 mph
